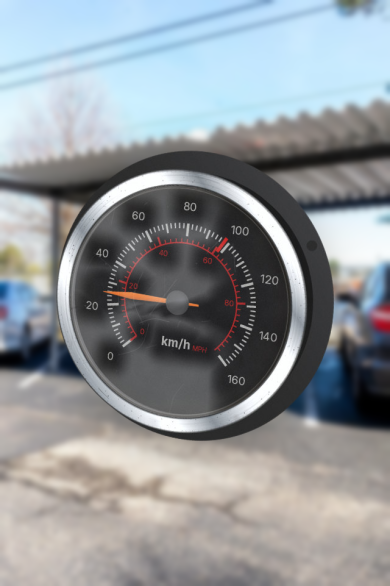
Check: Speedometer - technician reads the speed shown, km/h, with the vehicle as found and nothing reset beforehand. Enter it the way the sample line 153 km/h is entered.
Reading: 26 km/h
